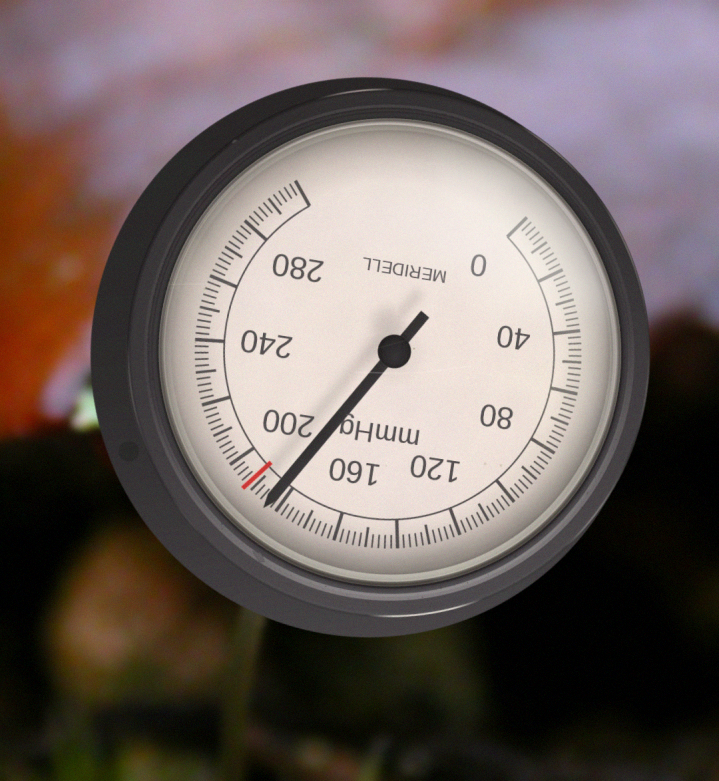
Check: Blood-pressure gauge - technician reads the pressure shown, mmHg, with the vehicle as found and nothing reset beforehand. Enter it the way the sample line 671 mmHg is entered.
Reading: 184 mmHg
